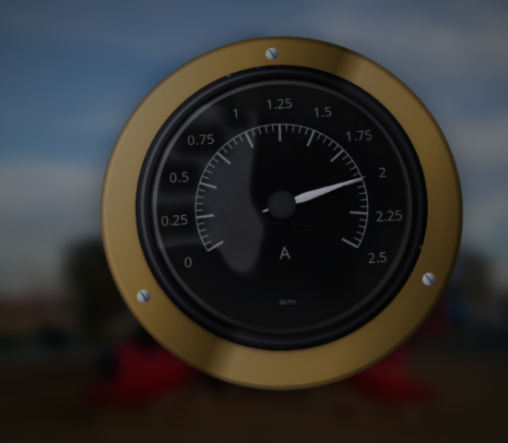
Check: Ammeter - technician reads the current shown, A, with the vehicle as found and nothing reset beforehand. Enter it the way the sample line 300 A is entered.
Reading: 2 A
